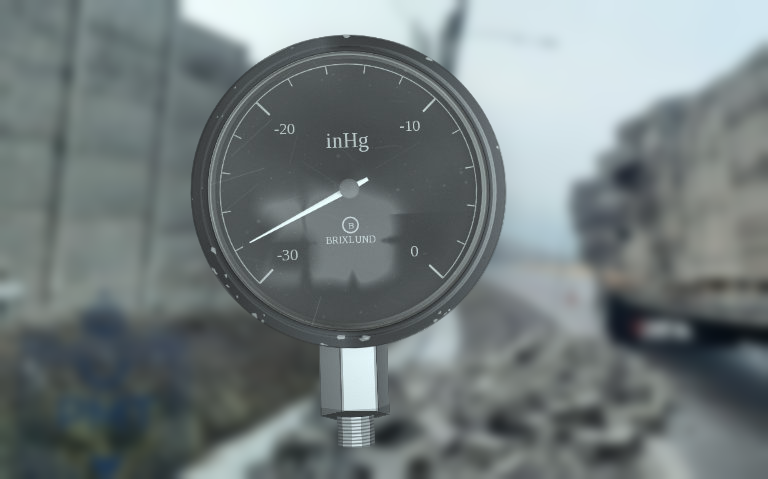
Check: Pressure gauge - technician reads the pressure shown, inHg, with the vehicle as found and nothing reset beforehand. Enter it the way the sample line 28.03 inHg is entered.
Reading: -28 inHg
